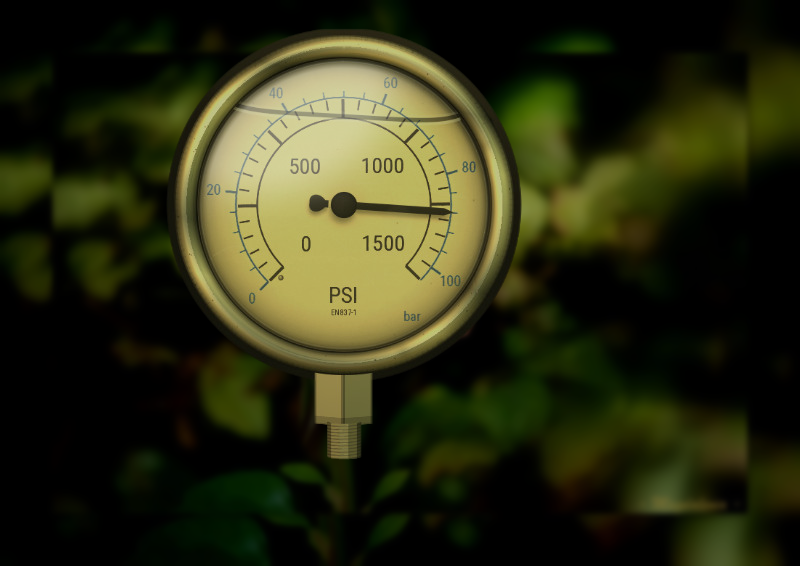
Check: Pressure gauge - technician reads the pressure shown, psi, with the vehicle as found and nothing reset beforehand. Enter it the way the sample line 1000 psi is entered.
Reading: 1275 psi
